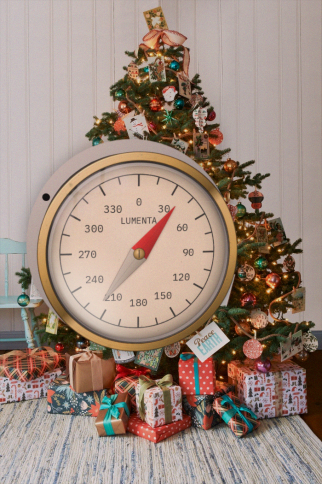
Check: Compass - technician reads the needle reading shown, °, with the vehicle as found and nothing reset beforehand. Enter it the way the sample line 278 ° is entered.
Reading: 37.5 °
